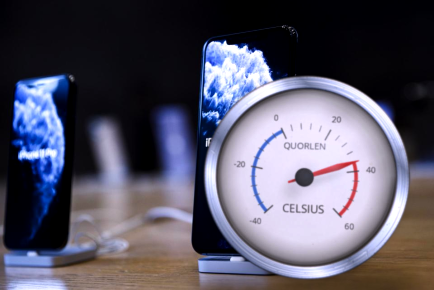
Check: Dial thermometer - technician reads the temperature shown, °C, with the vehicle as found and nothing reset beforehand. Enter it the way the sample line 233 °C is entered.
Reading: 36 °C
